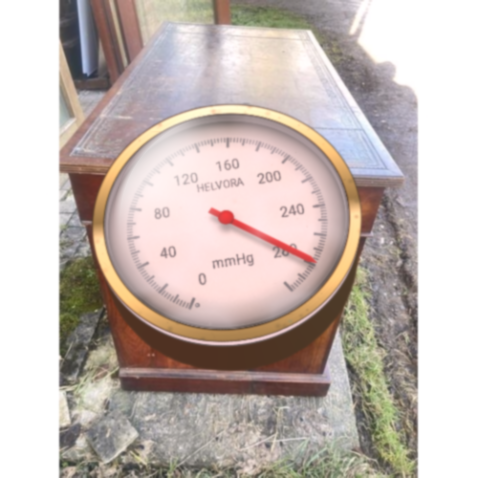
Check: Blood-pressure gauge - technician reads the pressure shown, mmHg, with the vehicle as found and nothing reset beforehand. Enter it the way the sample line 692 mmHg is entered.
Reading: 280 mmHg
